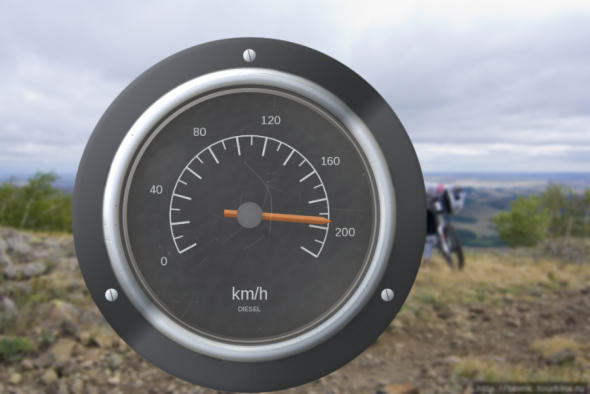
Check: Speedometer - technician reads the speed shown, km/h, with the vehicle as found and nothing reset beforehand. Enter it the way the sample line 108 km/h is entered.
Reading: 195 km/h
